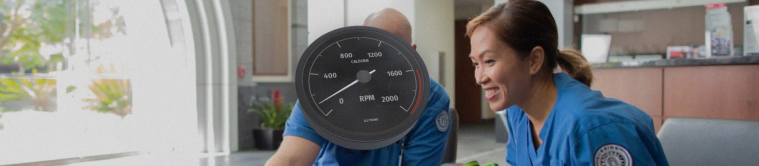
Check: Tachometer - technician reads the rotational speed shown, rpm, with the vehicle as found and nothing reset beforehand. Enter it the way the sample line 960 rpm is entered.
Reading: 100 rpm
